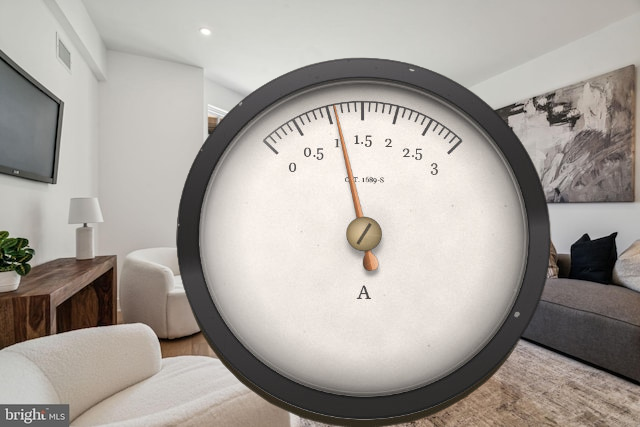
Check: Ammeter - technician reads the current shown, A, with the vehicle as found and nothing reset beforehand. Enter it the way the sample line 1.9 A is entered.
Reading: 1.1 A
